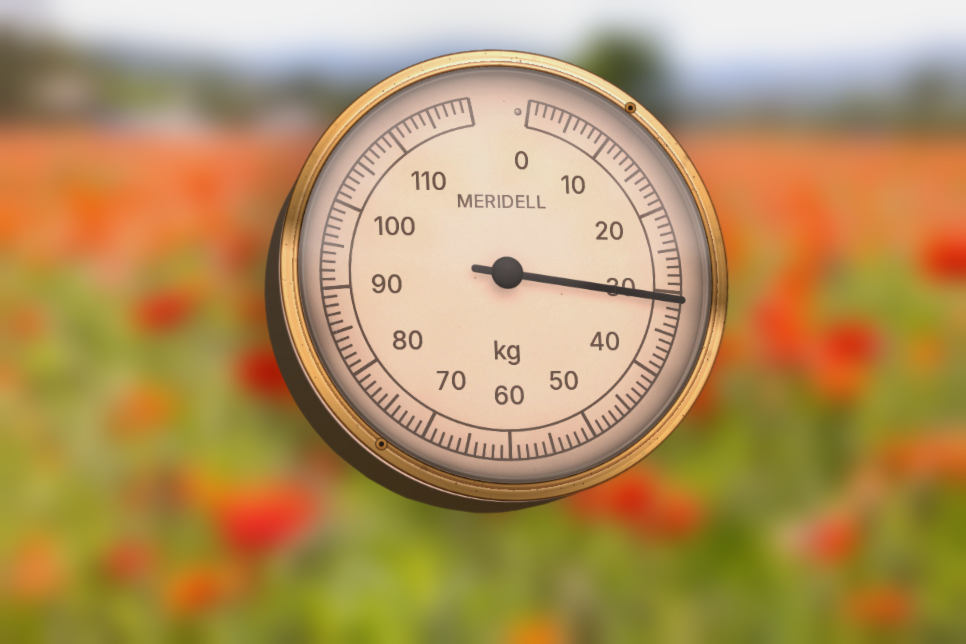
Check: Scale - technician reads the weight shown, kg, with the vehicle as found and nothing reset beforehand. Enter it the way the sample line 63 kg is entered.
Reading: 31 kg
